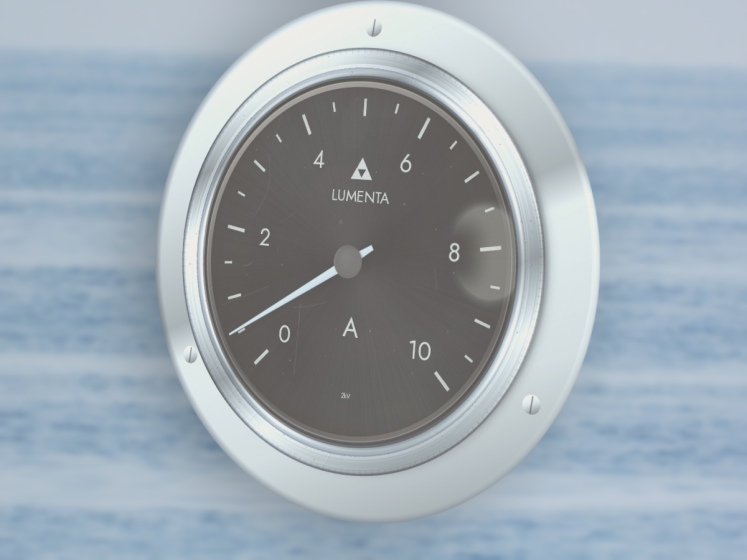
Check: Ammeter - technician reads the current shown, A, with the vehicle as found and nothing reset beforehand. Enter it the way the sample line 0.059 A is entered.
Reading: 0.5 A
